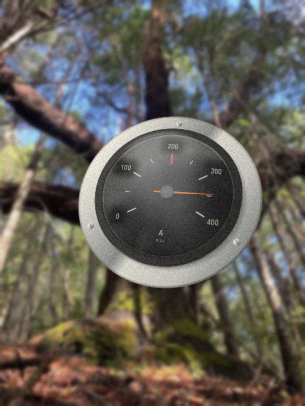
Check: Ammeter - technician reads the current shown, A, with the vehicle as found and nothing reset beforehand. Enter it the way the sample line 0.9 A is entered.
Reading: 350 A
